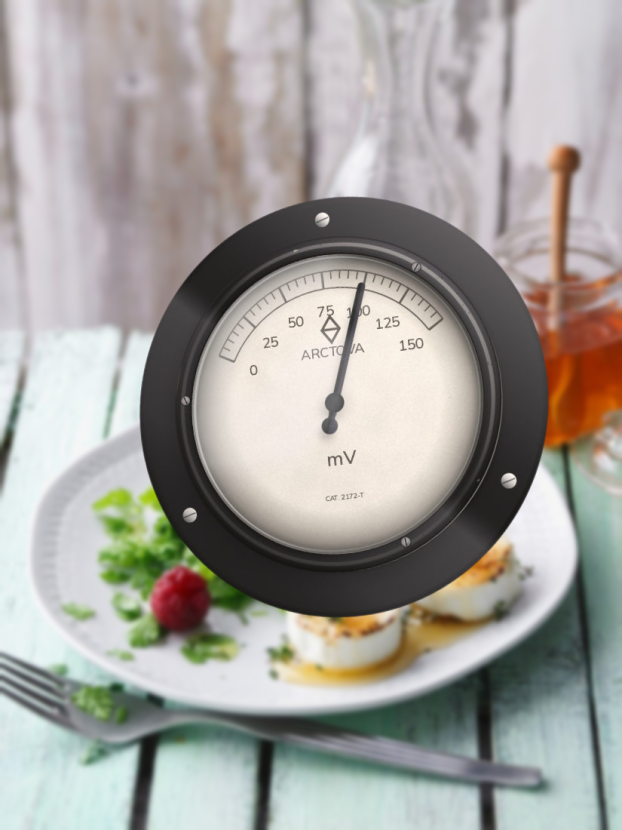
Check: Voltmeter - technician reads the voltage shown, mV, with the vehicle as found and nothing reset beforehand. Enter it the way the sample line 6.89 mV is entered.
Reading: 100 mV
